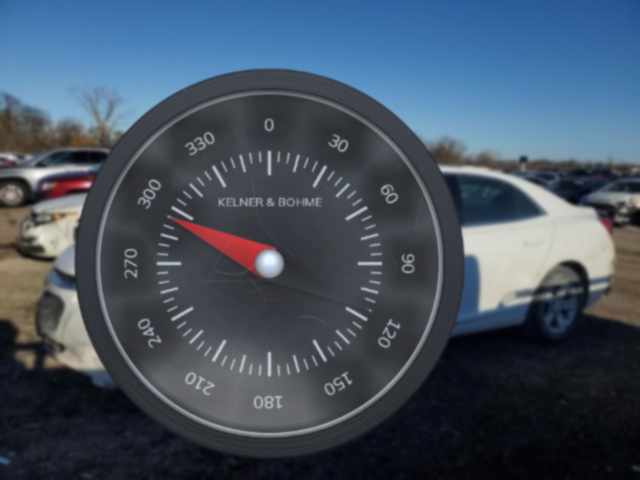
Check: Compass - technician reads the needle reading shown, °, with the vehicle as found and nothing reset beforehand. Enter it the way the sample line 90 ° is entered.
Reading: 295 °
